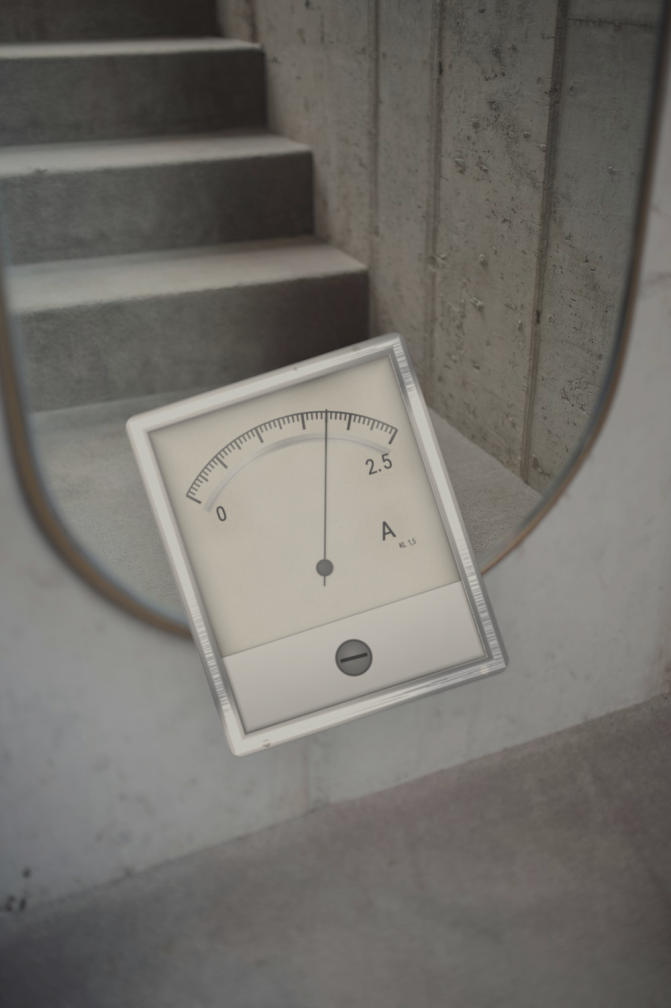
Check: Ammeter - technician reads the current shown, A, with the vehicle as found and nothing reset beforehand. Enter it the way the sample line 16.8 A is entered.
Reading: 1.75 A
